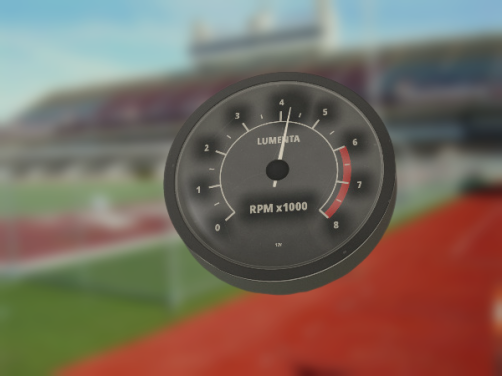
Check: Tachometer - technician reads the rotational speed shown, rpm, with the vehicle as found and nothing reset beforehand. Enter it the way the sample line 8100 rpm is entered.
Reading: 4250 rpm
